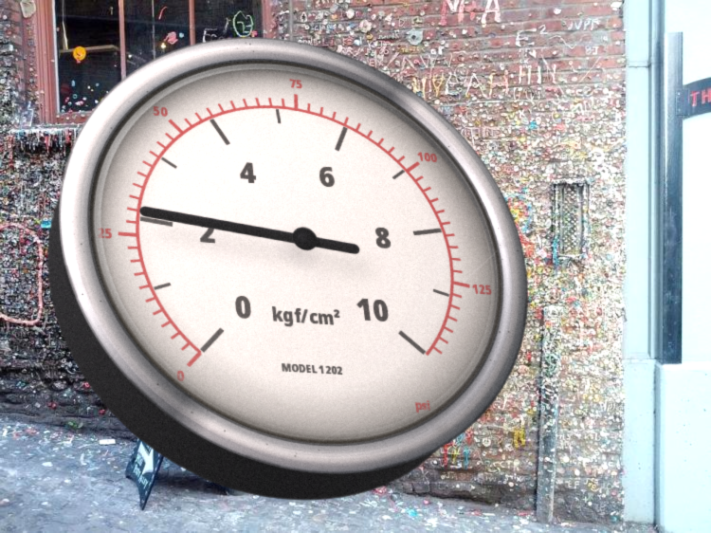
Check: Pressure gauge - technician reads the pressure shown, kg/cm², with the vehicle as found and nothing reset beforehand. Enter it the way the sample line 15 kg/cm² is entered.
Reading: 2 kg/cm²
